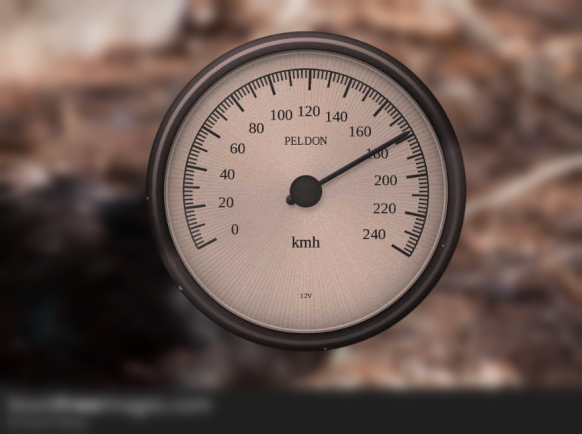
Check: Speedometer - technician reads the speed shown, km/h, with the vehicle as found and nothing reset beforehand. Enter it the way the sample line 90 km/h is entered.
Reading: 178 km/h
